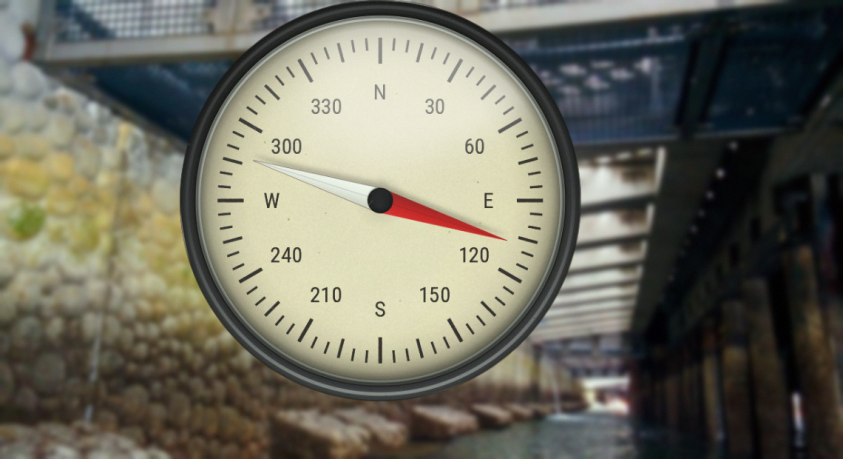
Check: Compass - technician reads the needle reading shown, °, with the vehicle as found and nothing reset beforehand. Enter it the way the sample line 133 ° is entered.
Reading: 107.5 °
